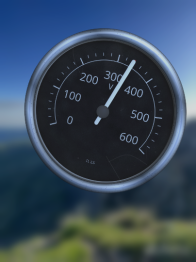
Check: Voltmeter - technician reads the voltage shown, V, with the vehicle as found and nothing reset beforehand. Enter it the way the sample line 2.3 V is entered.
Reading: 340 V
